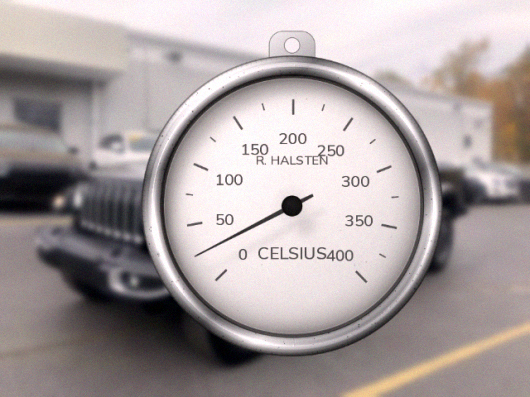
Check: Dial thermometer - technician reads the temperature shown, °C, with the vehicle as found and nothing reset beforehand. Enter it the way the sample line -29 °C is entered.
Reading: 25 °C
